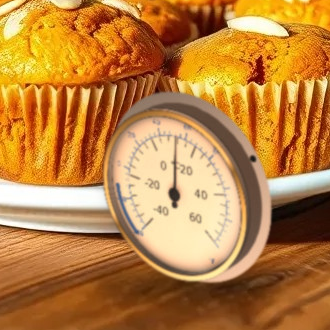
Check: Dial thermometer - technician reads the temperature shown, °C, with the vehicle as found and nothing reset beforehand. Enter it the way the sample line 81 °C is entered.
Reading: 12 °C
